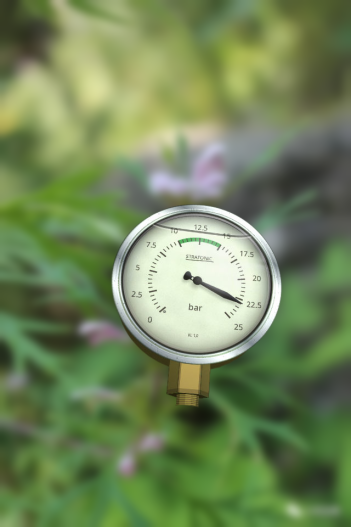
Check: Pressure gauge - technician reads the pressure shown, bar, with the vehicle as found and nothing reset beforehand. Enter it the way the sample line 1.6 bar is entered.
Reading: 23 bar
